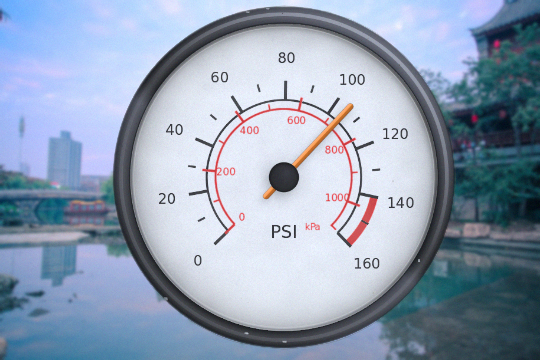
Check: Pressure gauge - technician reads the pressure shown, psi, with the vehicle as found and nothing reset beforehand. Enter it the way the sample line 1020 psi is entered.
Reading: 105 psi
